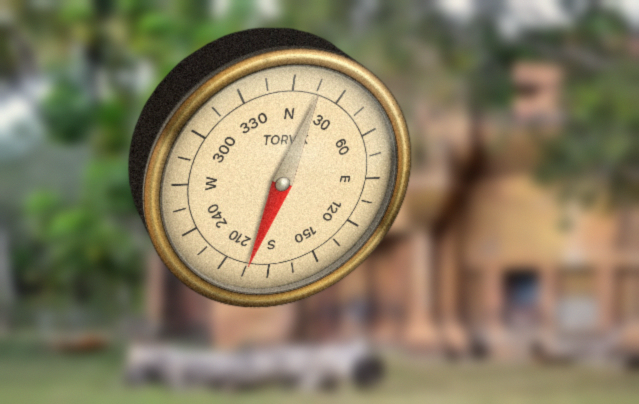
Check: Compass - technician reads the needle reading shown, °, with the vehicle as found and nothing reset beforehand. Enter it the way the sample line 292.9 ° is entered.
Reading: 195 °
